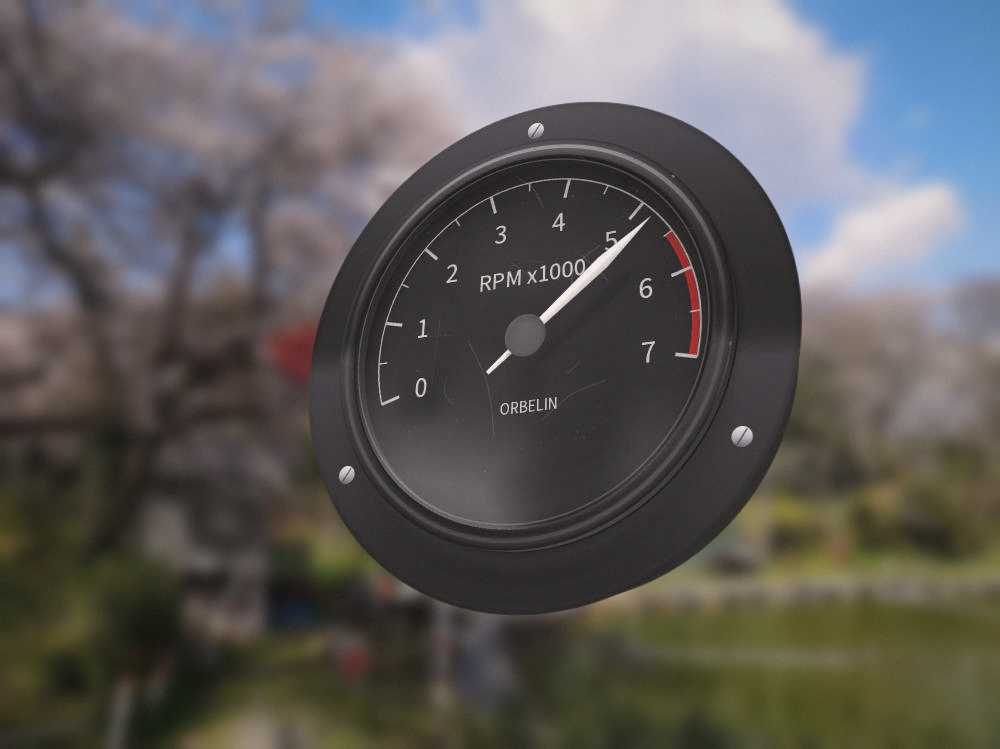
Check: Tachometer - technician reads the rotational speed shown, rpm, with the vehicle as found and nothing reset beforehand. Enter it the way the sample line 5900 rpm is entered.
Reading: 5250 rpm
